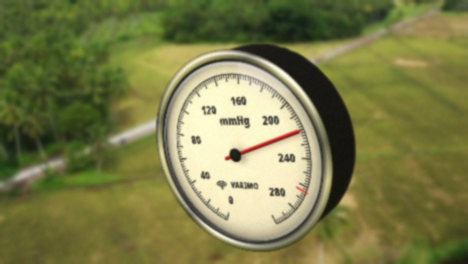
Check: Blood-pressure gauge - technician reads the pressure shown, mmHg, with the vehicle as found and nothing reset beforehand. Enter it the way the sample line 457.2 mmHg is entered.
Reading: 220 mmHg
